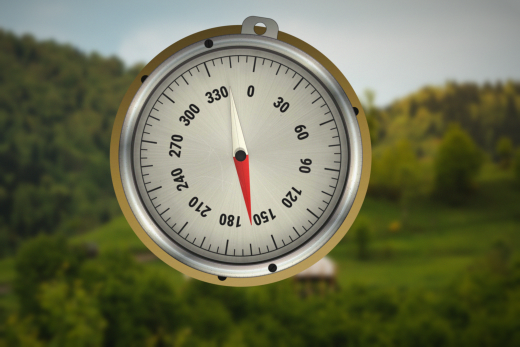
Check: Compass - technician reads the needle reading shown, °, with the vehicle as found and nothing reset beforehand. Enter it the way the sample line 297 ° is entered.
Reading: 162.5 °
